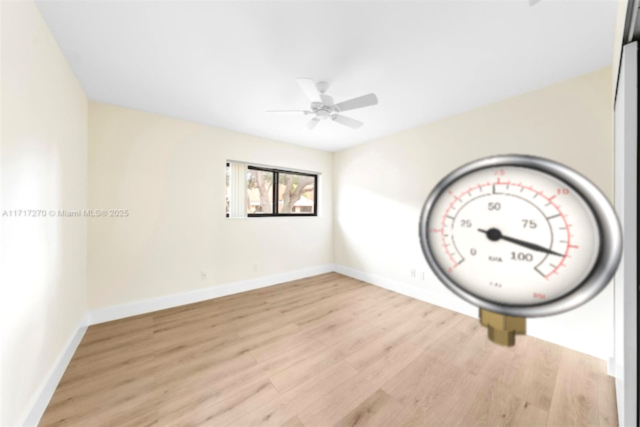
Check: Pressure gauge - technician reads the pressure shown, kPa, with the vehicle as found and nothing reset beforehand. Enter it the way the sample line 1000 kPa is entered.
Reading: 90 kPa
